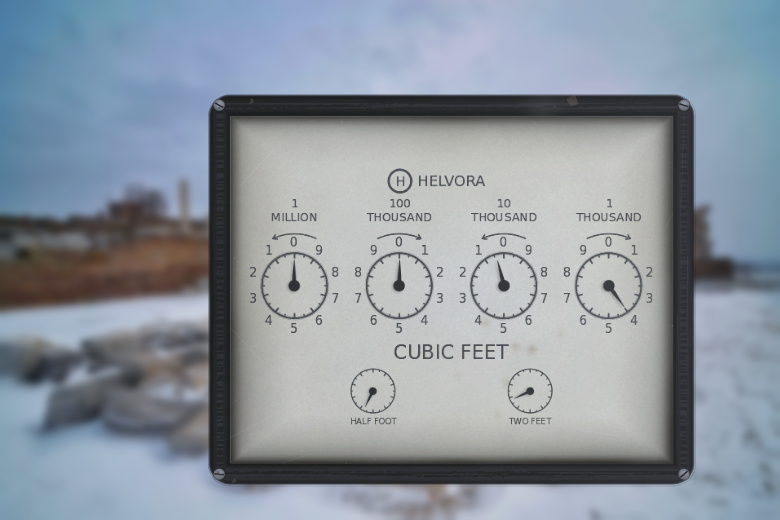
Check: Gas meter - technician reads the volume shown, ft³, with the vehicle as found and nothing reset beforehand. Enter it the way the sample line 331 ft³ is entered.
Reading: 400 ft³
